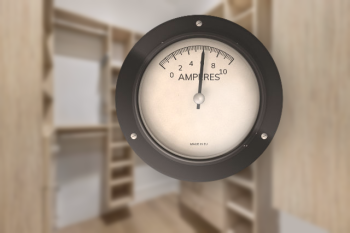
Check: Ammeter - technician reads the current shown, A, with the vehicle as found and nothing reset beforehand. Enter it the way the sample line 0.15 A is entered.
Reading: 6 A
